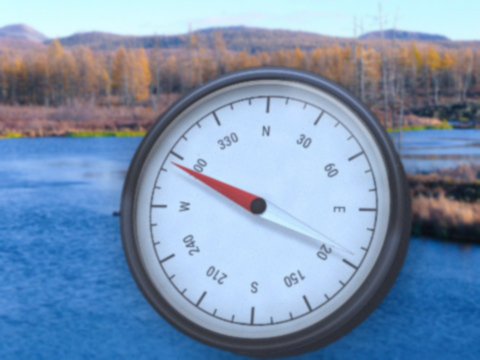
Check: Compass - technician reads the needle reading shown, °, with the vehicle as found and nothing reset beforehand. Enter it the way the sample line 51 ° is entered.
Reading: 295 °
